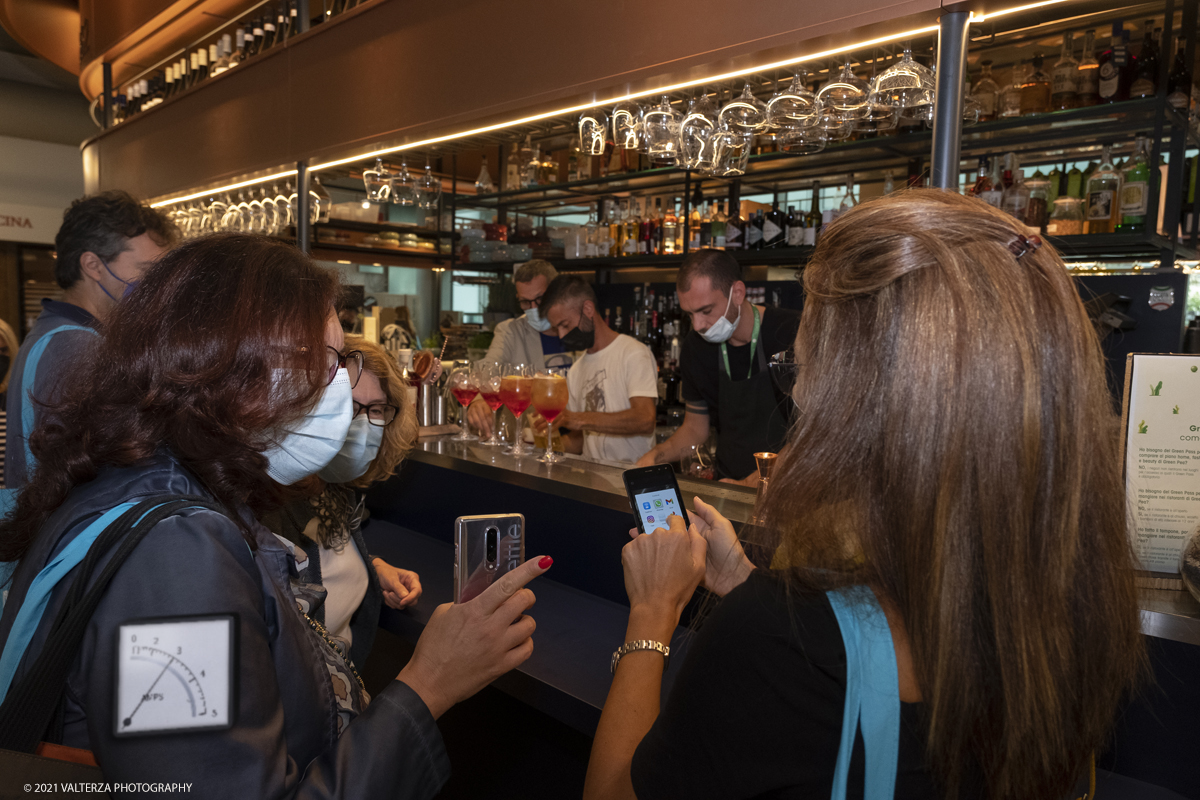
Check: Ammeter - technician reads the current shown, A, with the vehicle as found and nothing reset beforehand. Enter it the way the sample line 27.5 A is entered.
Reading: 3 A
